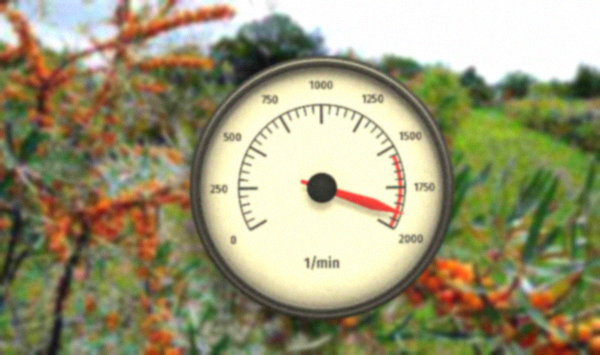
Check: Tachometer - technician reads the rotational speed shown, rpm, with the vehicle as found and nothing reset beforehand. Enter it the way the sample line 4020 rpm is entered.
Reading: 1900 rpm
